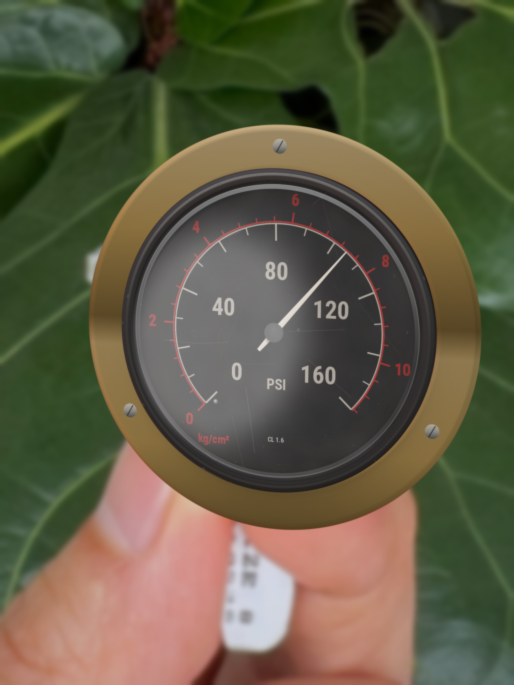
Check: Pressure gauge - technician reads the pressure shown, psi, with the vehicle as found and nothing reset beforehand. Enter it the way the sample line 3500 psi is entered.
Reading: 105 psi
